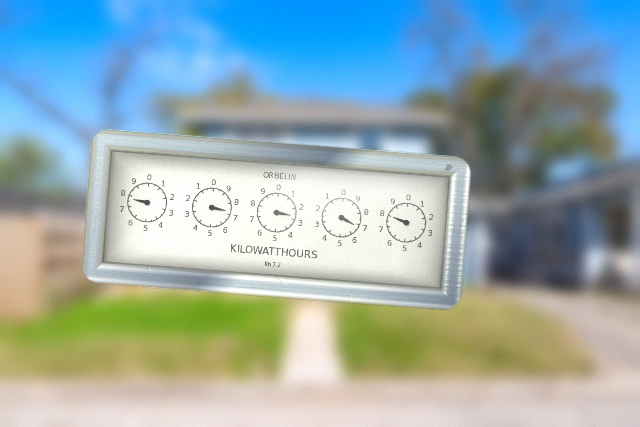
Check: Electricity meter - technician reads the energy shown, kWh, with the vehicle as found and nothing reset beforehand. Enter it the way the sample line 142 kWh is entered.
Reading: 77268 kWh
